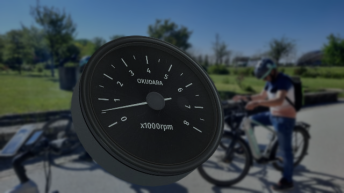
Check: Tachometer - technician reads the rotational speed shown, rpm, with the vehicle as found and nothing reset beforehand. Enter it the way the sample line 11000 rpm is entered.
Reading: 500 rpm
